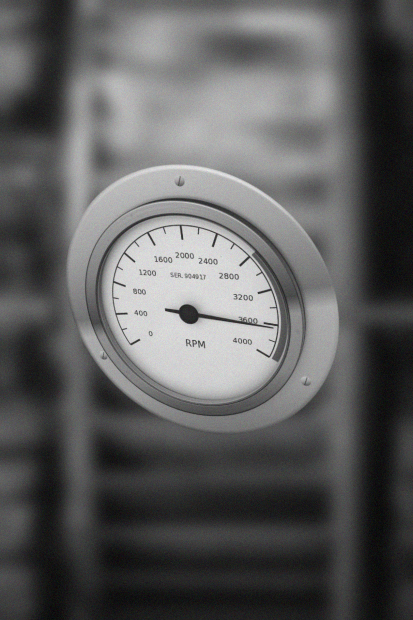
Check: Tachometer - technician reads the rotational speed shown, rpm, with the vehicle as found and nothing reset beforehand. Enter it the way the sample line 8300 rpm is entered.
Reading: 3600 rpm
